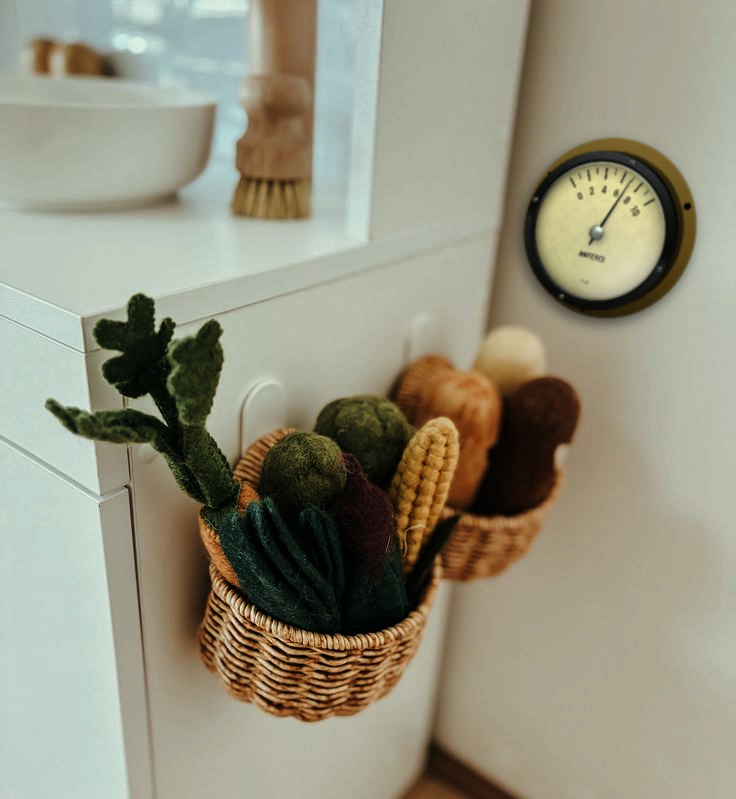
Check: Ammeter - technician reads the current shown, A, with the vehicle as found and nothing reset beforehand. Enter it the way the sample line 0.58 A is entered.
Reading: 7 A
